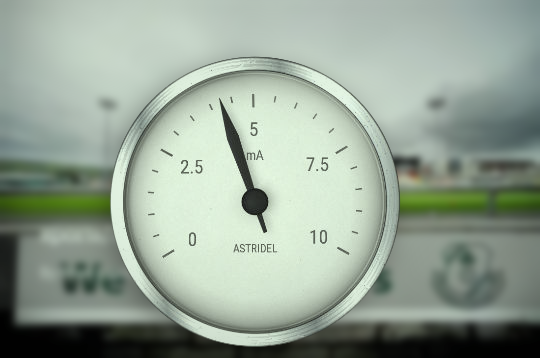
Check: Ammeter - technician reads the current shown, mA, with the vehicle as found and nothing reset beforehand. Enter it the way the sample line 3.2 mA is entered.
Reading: 4.25 mA
